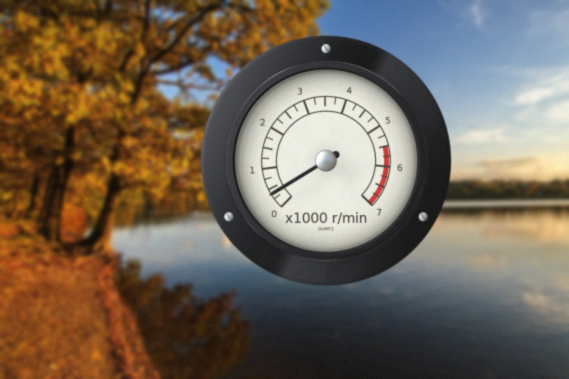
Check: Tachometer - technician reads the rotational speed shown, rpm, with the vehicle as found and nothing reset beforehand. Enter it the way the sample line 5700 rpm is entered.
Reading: 375 rpm
